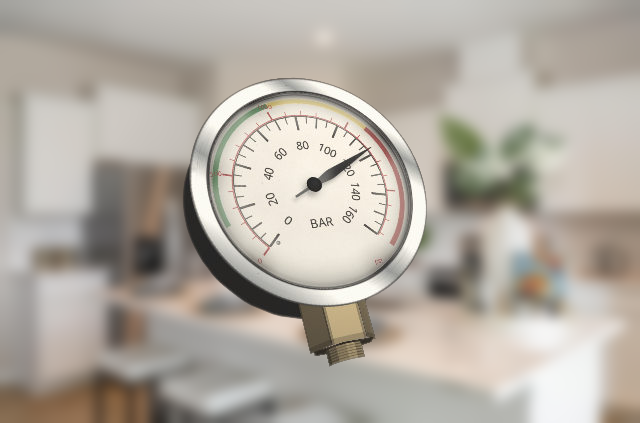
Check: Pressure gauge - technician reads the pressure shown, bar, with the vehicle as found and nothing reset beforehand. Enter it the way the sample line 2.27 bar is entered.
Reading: 117.5 bar
